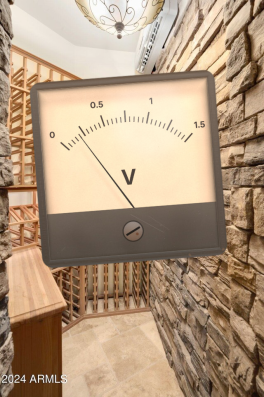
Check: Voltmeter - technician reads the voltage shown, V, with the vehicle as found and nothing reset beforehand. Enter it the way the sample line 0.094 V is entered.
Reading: 0.2 V
